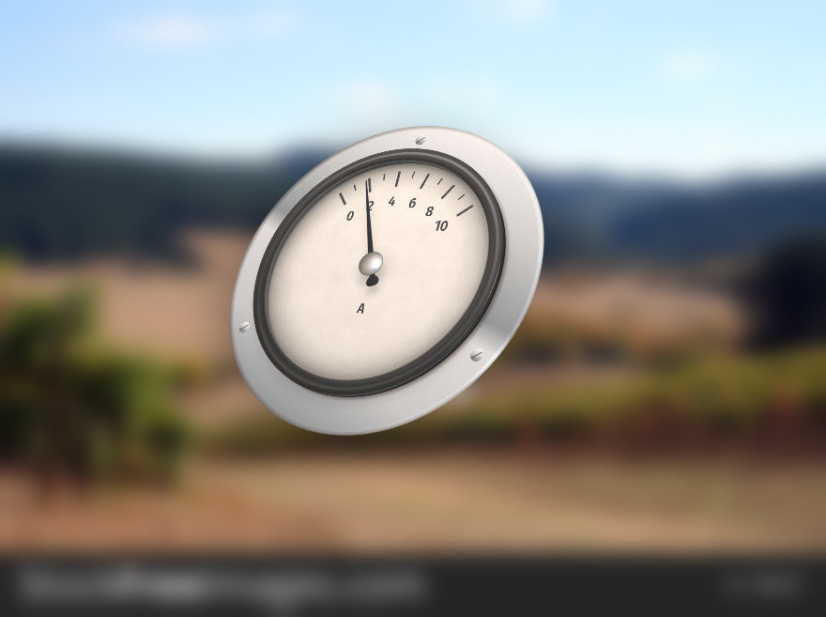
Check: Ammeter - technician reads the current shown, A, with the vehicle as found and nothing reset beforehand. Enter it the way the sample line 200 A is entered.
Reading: 2 A
